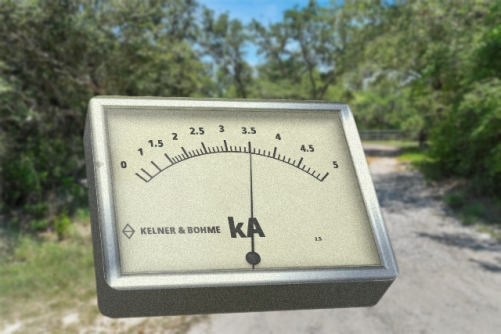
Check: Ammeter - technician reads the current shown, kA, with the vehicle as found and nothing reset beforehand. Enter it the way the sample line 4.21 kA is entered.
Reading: 3.5 kA
